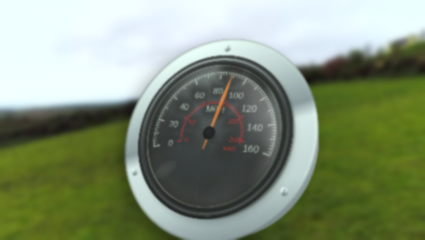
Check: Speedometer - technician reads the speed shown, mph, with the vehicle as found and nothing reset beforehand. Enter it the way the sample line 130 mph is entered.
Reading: 90 mph
